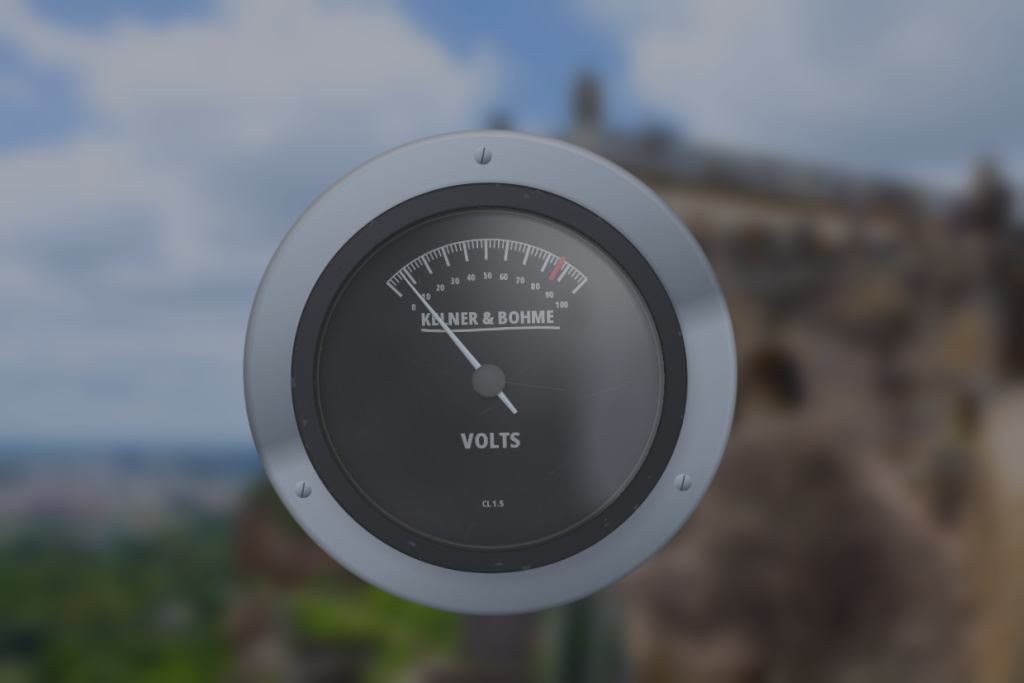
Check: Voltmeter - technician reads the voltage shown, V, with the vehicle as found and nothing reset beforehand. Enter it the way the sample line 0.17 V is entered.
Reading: 8 V
